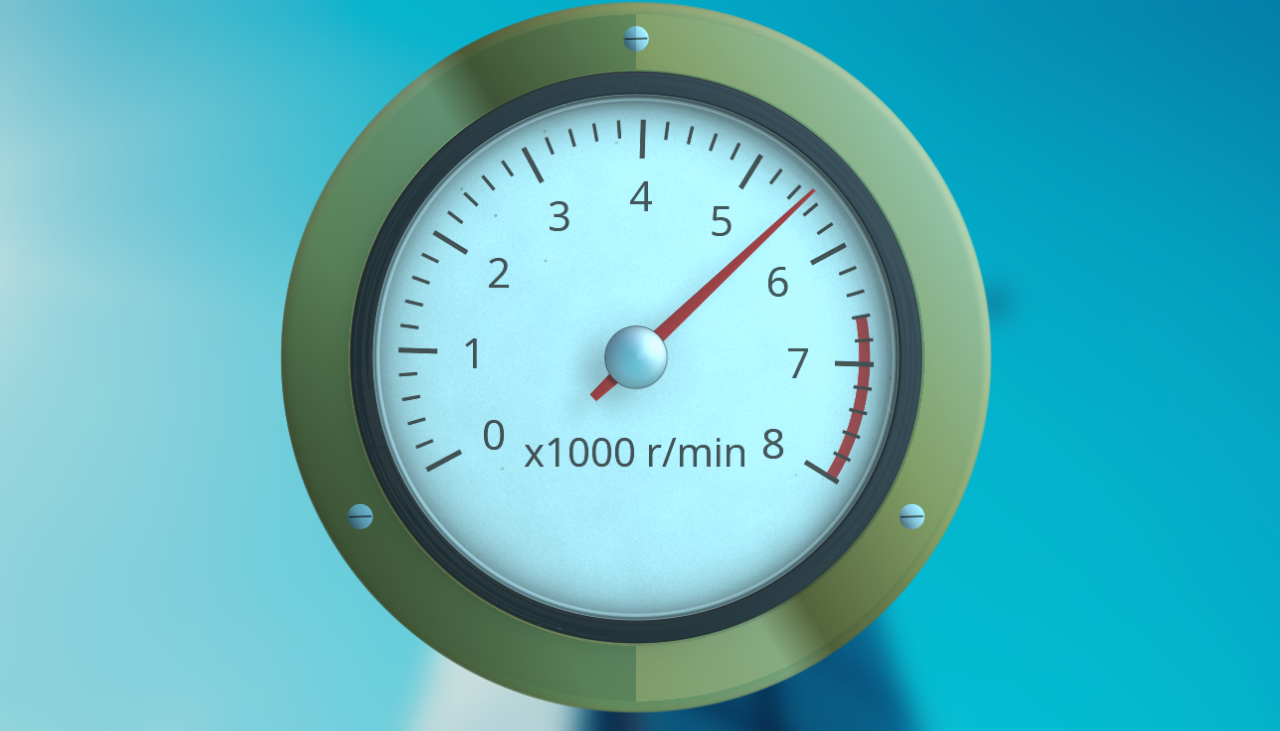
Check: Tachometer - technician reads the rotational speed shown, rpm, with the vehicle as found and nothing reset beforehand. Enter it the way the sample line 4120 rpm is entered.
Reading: 5500 rpm
